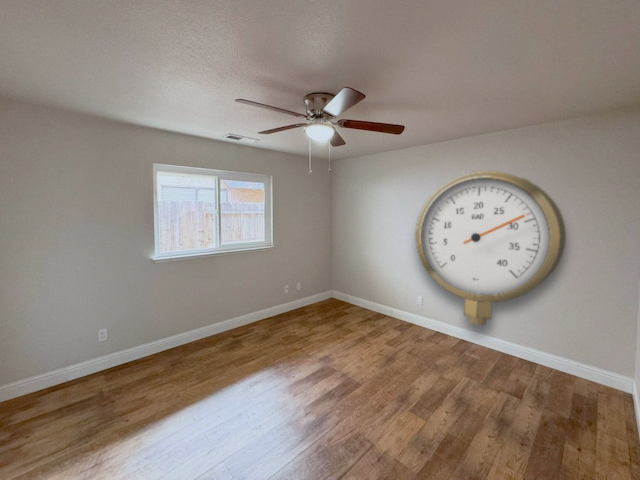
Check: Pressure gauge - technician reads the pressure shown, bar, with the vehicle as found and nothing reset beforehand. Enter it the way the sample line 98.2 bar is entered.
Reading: 29 bar
